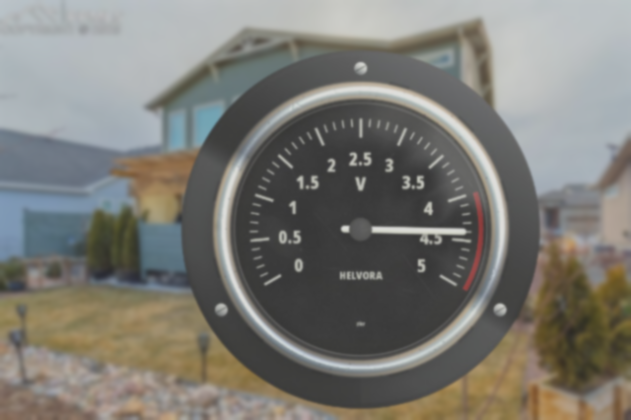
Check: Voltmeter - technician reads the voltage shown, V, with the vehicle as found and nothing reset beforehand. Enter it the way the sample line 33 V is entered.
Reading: 4.4 V
